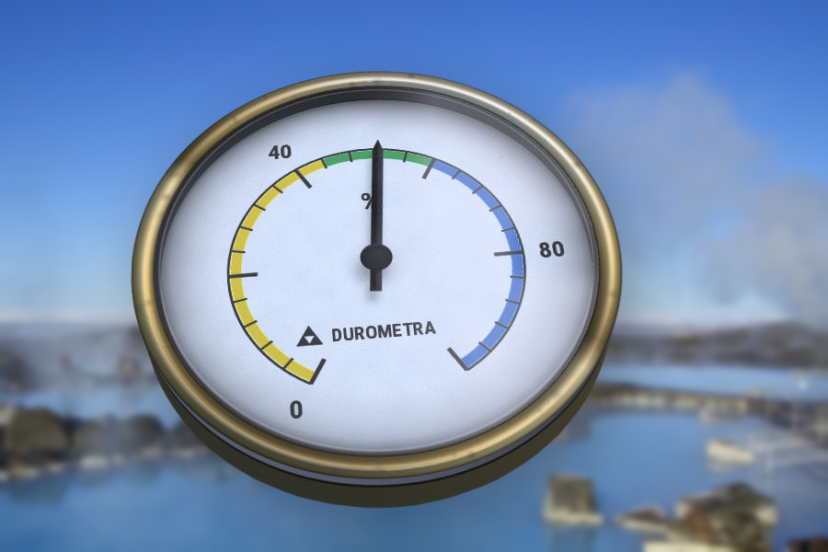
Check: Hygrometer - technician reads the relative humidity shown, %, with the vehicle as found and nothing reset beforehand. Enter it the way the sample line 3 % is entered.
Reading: 52 %
